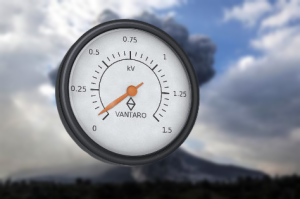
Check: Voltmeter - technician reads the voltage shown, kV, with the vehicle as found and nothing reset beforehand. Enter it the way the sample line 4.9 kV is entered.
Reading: 0.05 kV
